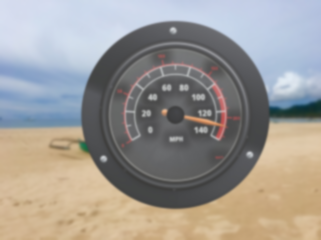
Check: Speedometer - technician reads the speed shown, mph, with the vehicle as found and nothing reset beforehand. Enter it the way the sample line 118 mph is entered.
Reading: 130 mph
